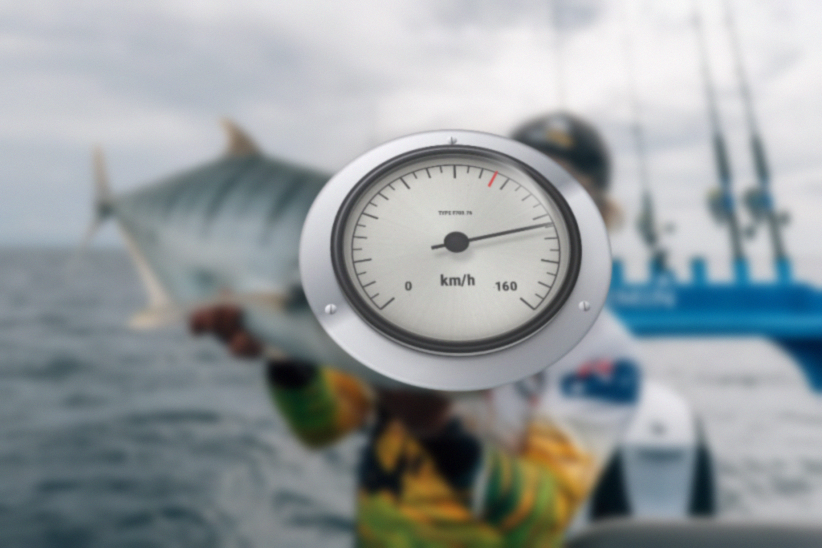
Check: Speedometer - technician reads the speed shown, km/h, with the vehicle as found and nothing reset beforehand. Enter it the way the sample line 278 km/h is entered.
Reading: 125 km/h
